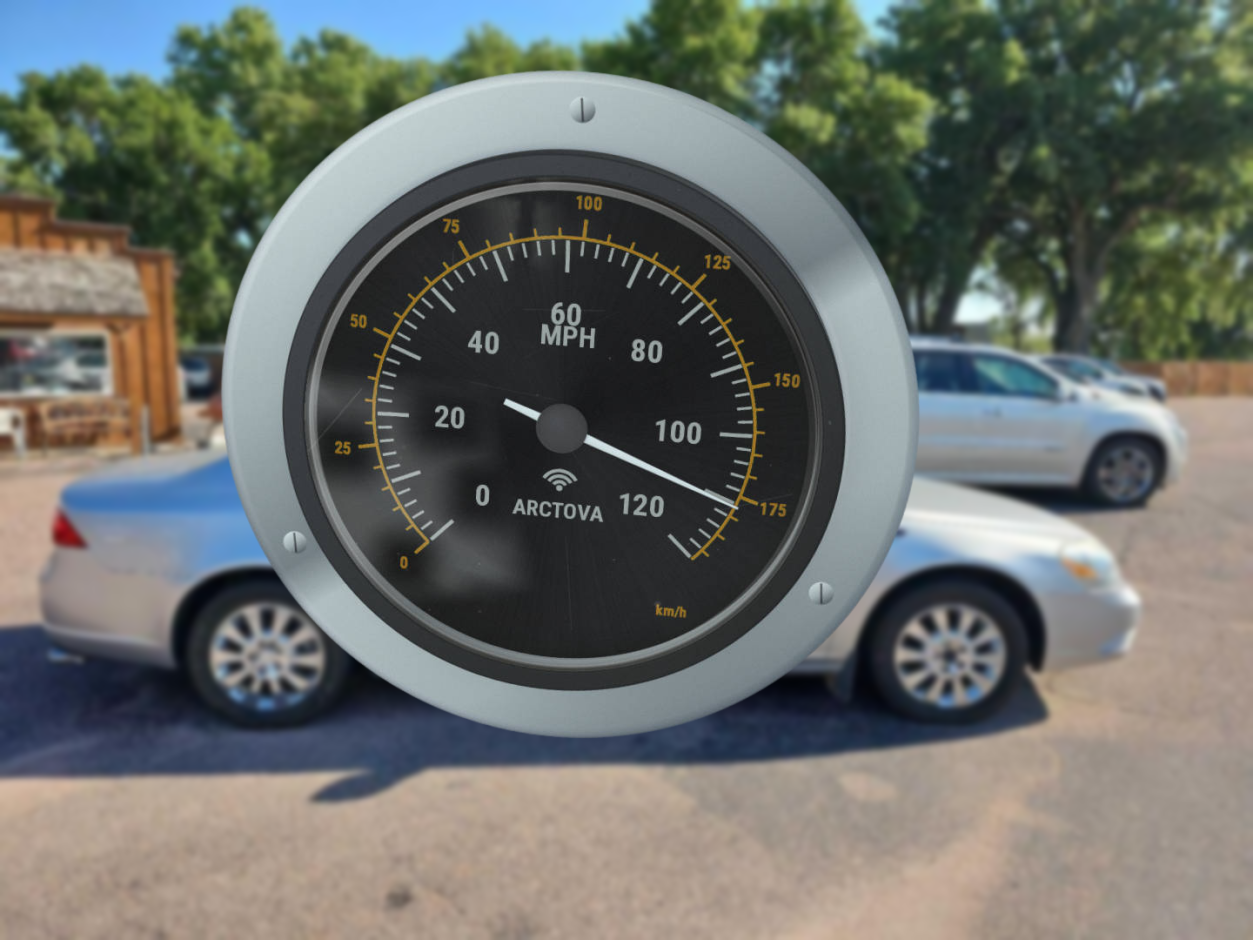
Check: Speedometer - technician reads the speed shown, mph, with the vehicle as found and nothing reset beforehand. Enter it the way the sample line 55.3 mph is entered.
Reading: 110 mph
